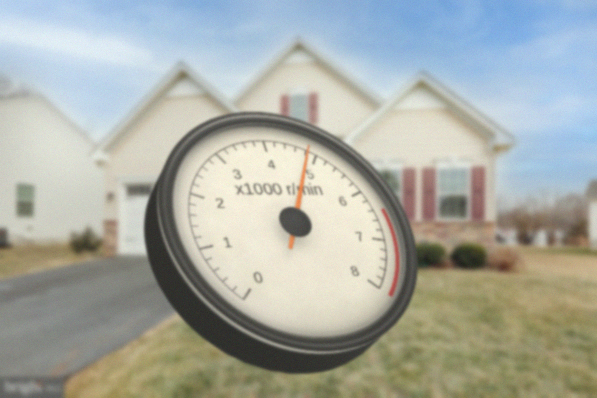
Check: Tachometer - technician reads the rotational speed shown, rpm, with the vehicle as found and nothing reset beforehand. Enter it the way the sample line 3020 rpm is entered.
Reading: 4800 rpm
